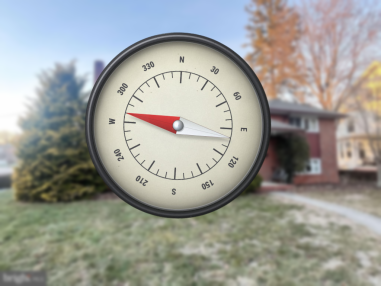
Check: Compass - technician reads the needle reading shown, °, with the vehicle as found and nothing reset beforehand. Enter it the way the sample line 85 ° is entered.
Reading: 280 °
